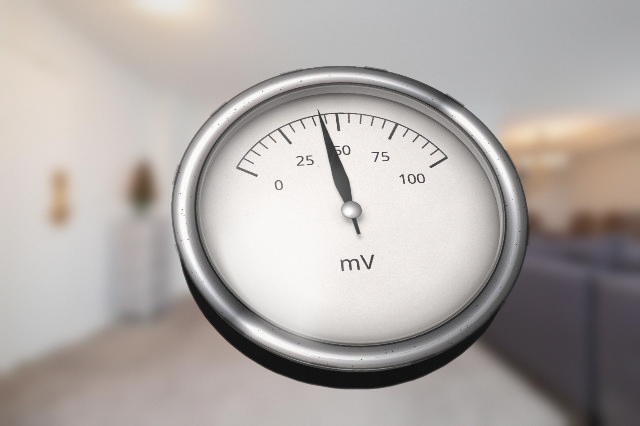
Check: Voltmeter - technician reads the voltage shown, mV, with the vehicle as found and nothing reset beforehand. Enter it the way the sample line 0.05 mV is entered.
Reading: 42.5 mV
